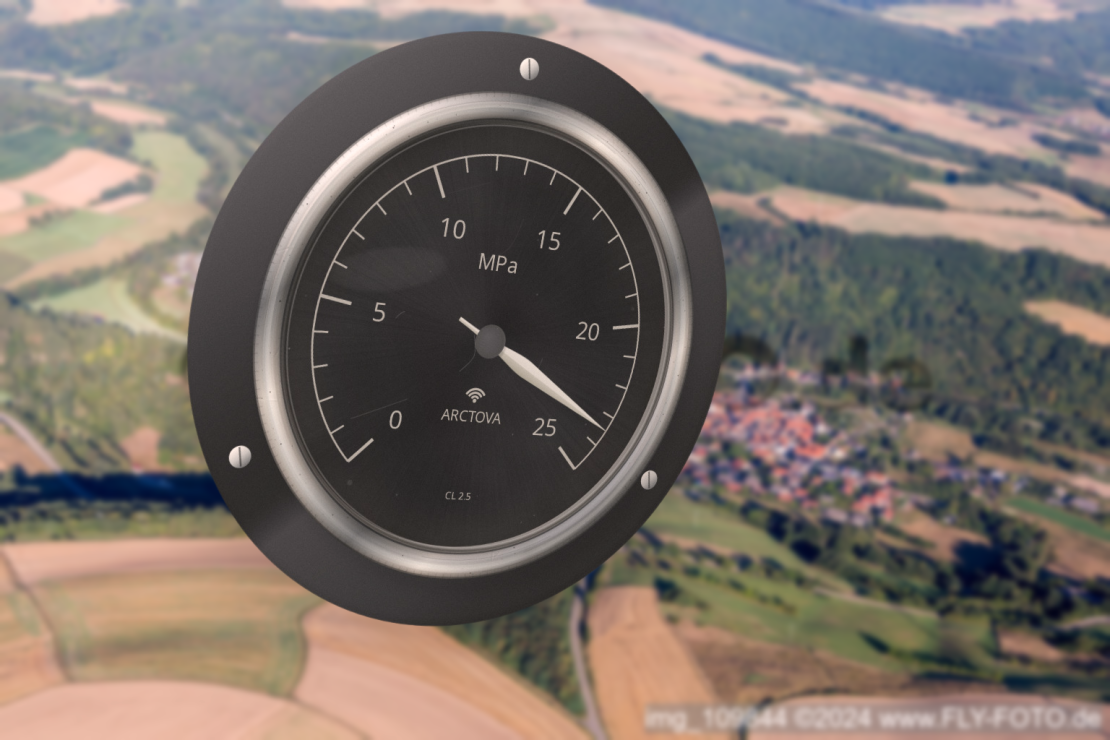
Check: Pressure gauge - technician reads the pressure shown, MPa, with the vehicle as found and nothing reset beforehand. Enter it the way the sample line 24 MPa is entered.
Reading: 23.5 MPa
